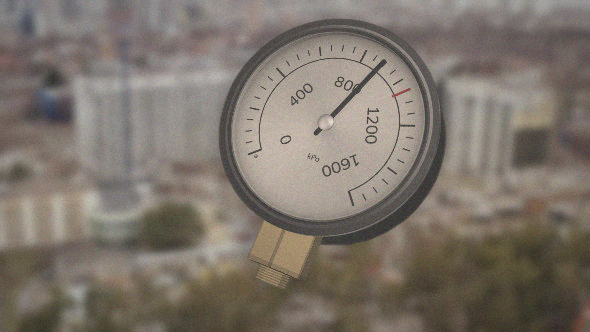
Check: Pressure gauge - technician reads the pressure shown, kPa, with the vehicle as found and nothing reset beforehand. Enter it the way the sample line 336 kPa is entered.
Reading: 900 kPa
